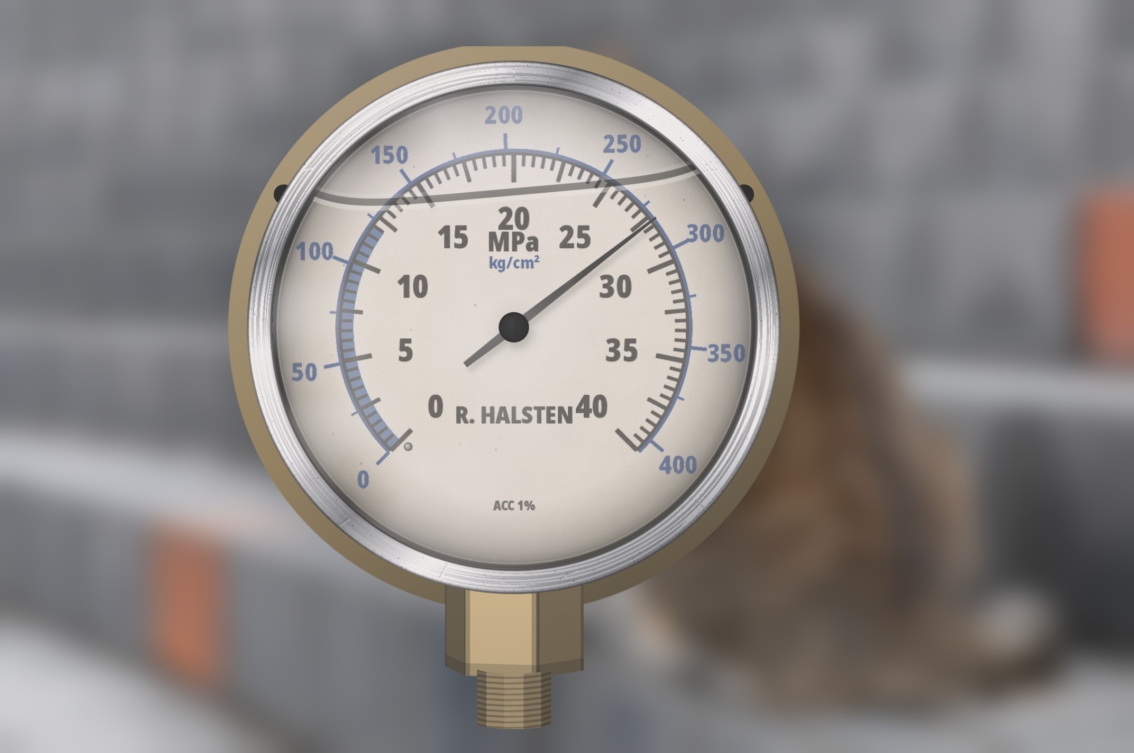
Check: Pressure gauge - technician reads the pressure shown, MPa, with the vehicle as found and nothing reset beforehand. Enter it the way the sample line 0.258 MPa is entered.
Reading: 27.75 MPa
